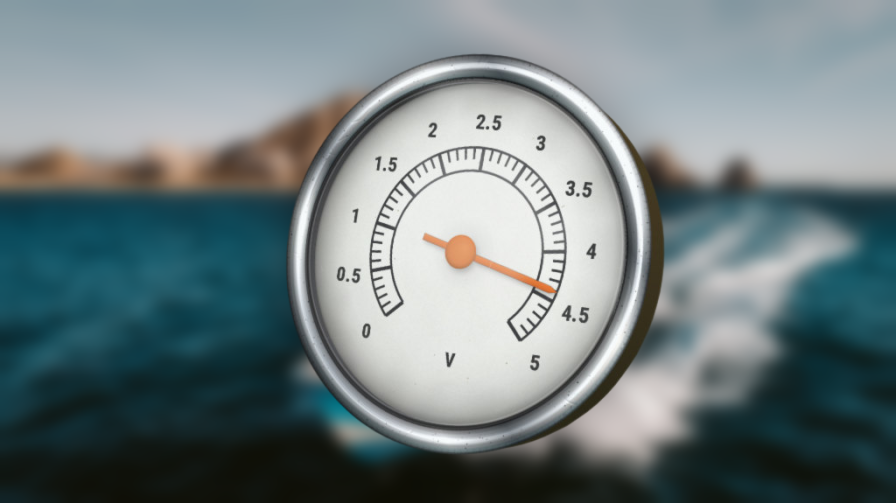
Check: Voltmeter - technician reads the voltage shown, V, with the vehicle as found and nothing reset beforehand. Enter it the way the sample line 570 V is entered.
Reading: 4.4 V
